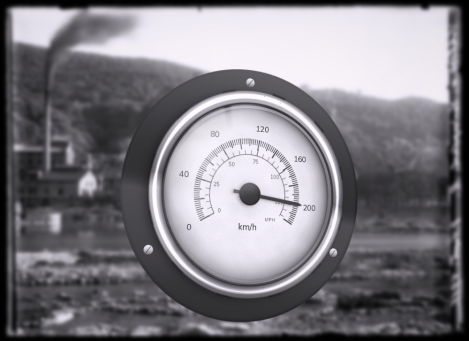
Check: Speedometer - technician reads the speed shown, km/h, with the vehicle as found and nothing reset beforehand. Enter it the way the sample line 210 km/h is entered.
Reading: 200 km/h
